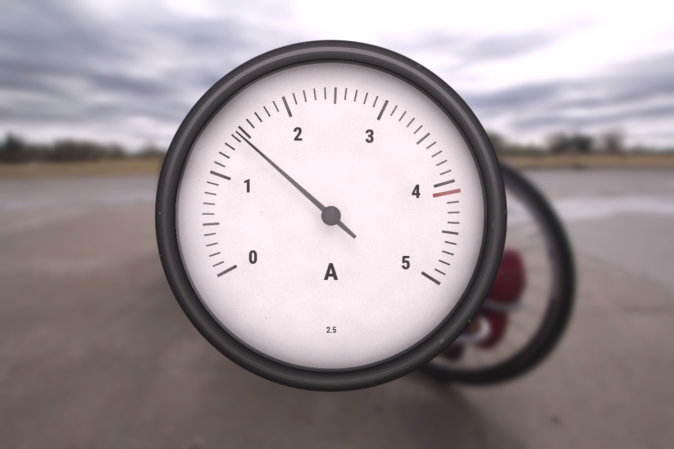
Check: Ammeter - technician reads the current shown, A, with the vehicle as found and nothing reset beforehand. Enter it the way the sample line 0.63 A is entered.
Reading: 1.45 A
